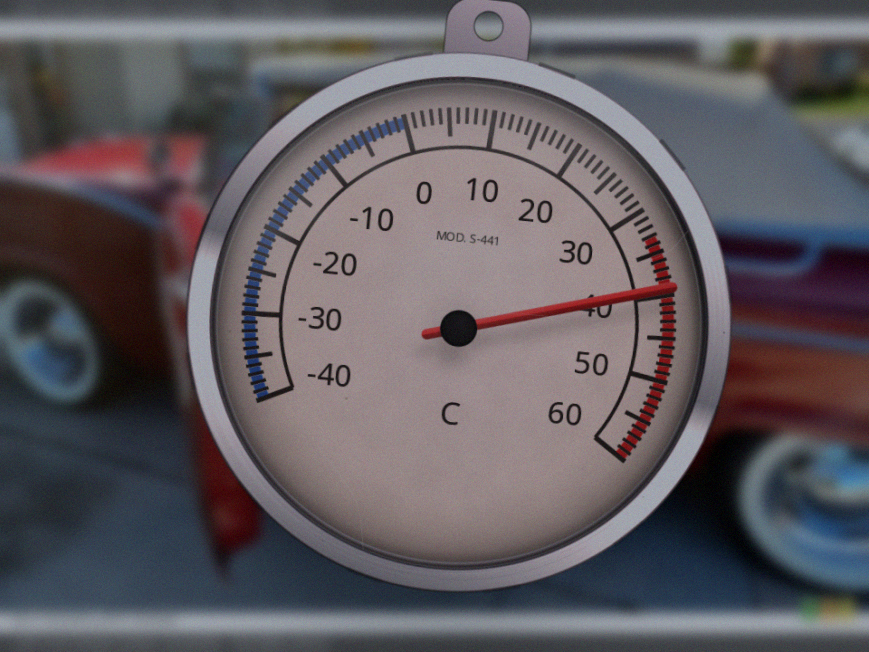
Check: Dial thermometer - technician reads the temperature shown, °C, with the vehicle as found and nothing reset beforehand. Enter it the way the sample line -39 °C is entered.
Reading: 39 °C
